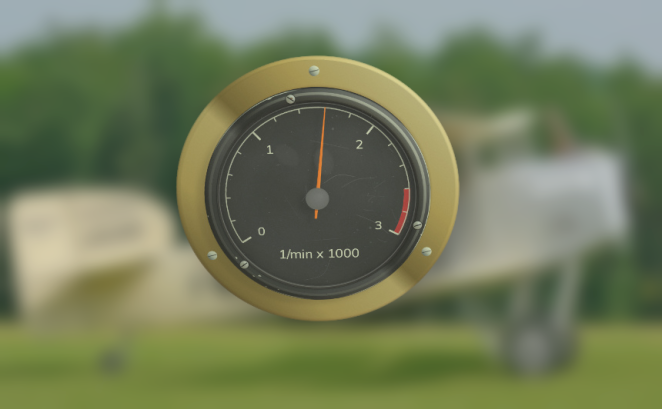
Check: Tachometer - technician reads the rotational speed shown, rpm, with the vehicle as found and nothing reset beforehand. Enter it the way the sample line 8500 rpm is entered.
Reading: 1600 rpm
